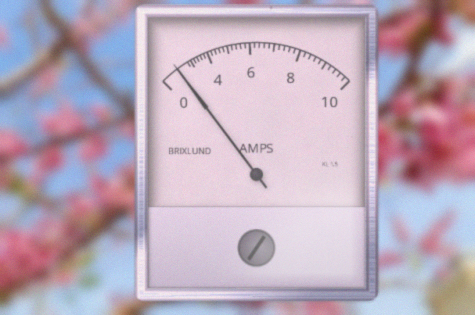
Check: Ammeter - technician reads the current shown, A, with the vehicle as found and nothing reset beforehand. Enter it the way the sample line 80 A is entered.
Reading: 2 A
